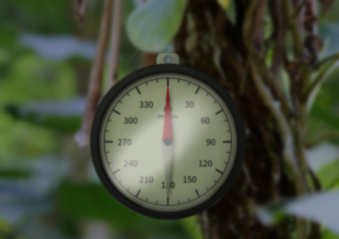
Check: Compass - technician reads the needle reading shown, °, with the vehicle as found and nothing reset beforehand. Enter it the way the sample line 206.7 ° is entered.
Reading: 0 °
